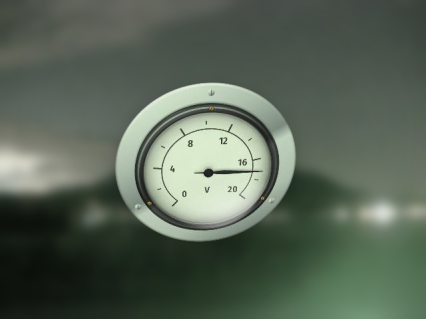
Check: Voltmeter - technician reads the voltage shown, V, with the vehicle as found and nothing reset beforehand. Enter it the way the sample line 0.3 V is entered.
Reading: 17 V
